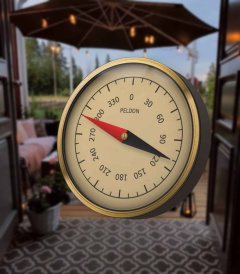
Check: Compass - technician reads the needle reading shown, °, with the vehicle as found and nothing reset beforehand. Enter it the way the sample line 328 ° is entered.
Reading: 290 °
